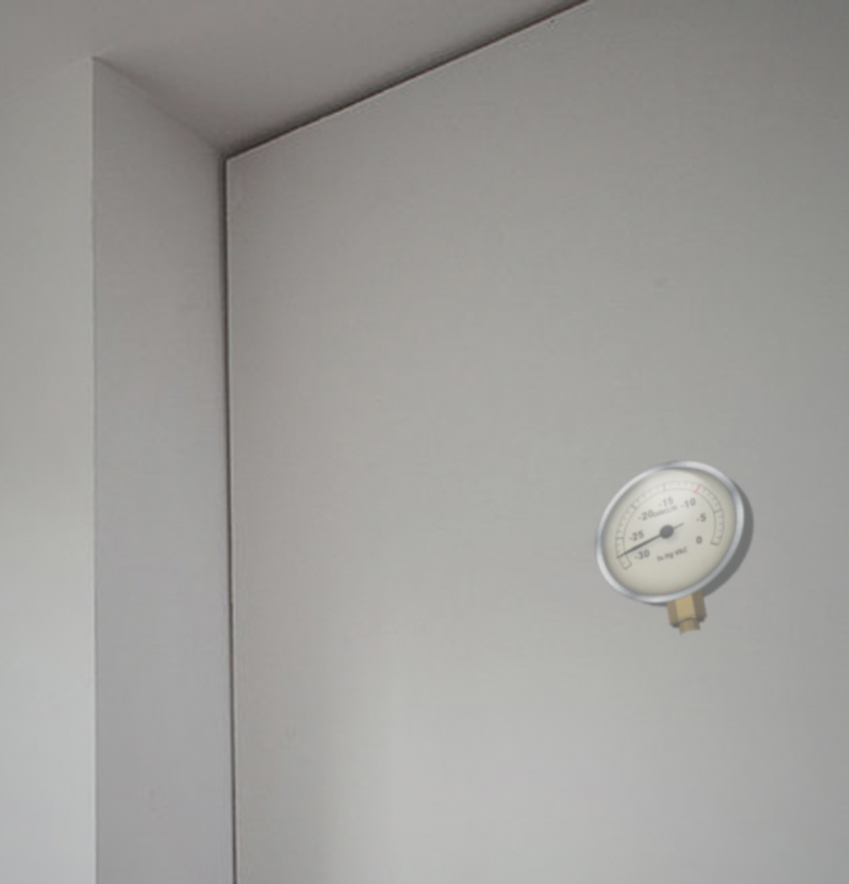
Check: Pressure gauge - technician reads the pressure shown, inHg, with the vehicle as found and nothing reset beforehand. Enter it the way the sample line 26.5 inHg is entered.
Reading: -28 inHg
